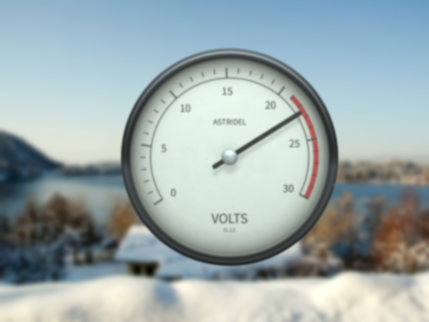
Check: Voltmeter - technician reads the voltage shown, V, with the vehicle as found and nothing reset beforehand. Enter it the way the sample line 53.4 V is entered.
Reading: 22.5 V
